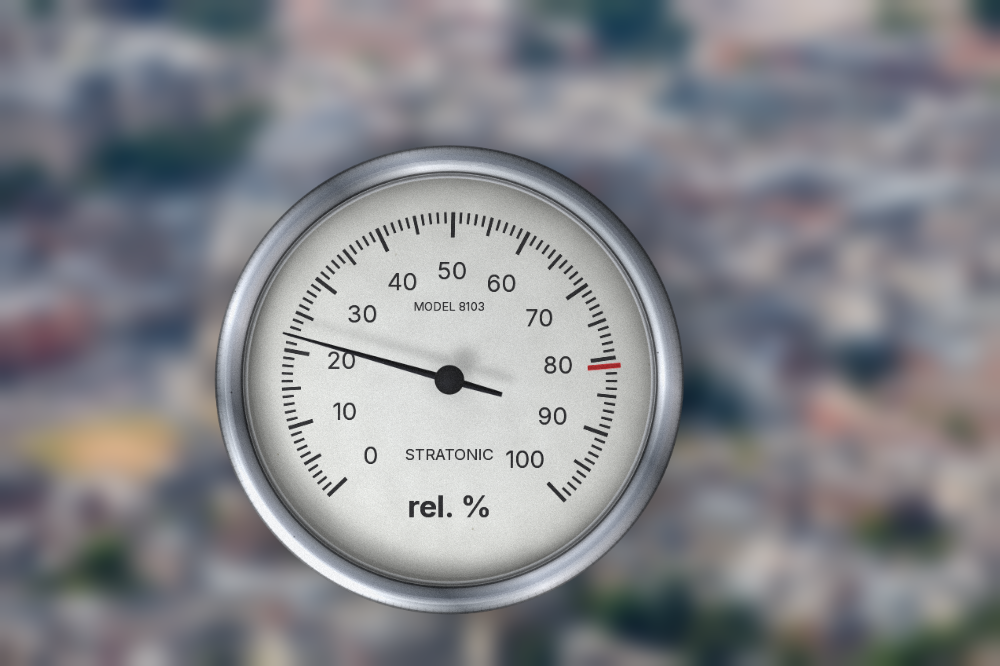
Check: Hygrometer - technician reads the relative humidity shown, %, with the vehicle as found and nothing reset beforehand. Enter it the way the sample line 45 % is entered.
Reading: 22 %
